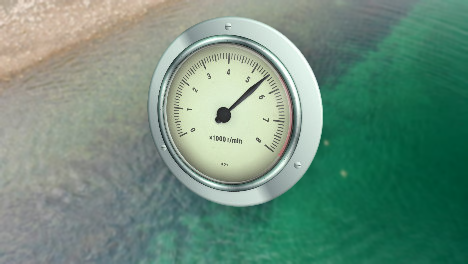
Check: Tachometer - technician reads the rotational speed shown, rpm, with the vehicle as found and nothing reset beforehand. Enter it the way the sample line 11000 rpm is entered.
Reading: 5500 rpm
